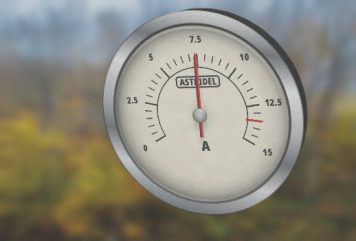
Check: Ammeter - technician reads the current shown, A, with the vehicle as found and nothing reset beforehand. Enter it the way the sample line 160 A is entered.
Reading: 7.5 A
